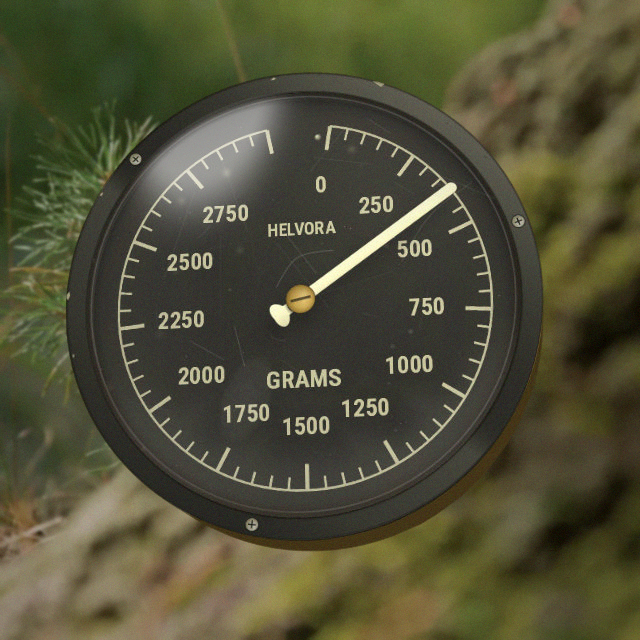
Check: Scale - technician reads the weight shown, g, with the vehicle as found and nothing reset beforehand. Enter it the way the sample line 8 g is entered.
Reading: 400 g
